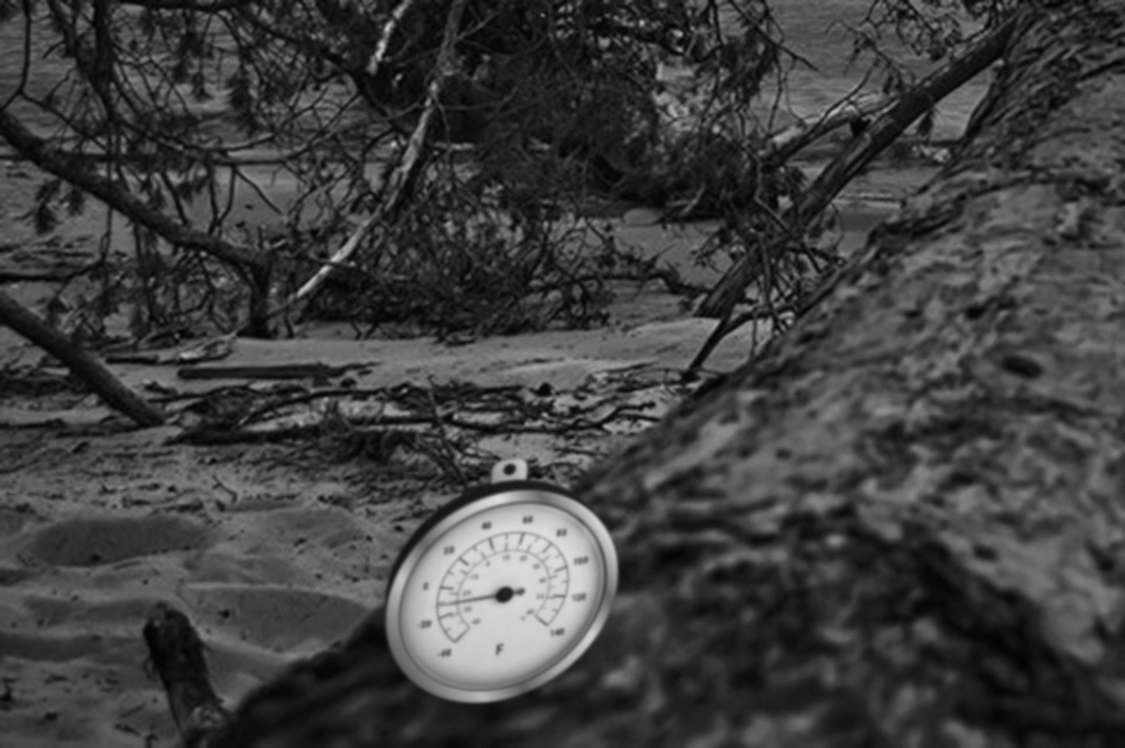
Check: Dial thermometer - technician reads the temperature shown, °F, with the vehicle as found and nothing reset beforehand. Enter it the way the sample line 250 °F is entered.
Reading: -10 °F
